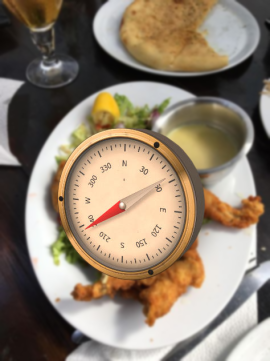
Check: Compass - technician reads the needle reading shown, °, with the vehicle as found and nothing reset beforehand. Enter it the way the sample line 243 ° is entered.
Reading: 235 °
